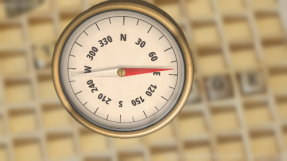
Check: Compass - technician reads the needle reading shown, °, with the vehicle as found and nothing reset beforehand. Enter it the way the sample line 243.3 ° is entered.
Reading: 82.5 °
